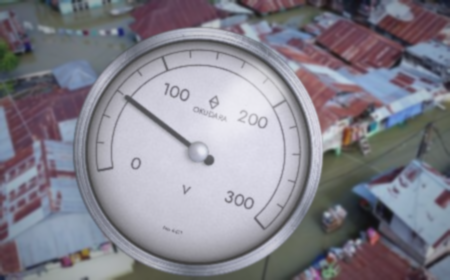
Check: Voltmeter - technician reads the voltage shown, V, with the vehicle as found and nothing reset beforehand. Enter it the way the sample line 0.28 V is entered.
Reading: 60 V
